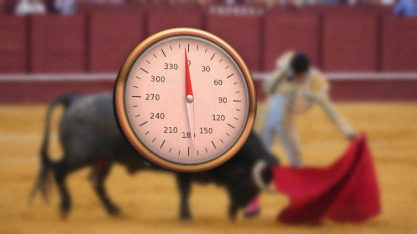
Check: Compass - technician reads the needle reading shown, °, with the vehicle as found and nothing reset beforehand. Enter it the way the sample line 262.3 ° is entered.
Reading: 355 °
